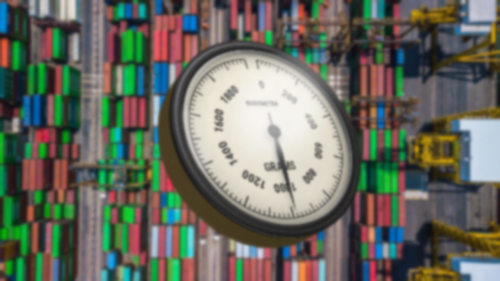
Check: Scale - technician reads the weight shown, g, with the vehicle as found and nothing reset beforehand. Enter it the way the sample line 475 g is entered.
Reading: 1000 g
